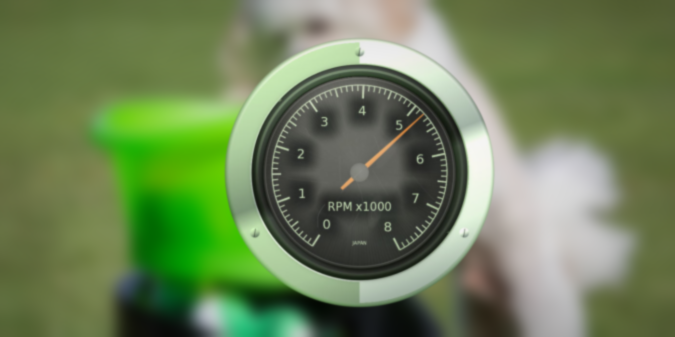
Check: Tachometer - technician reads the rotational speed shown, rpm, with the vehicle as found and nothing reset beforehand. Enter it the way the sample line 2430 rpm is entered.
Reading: 5200 rpm
